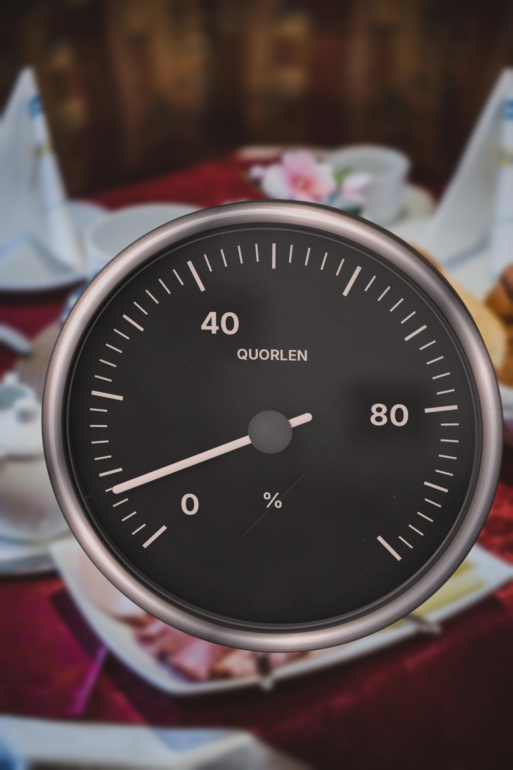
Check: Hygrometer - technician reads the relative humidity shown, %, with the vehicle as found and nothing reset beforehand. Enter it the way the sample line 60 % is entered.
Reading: 8 %
